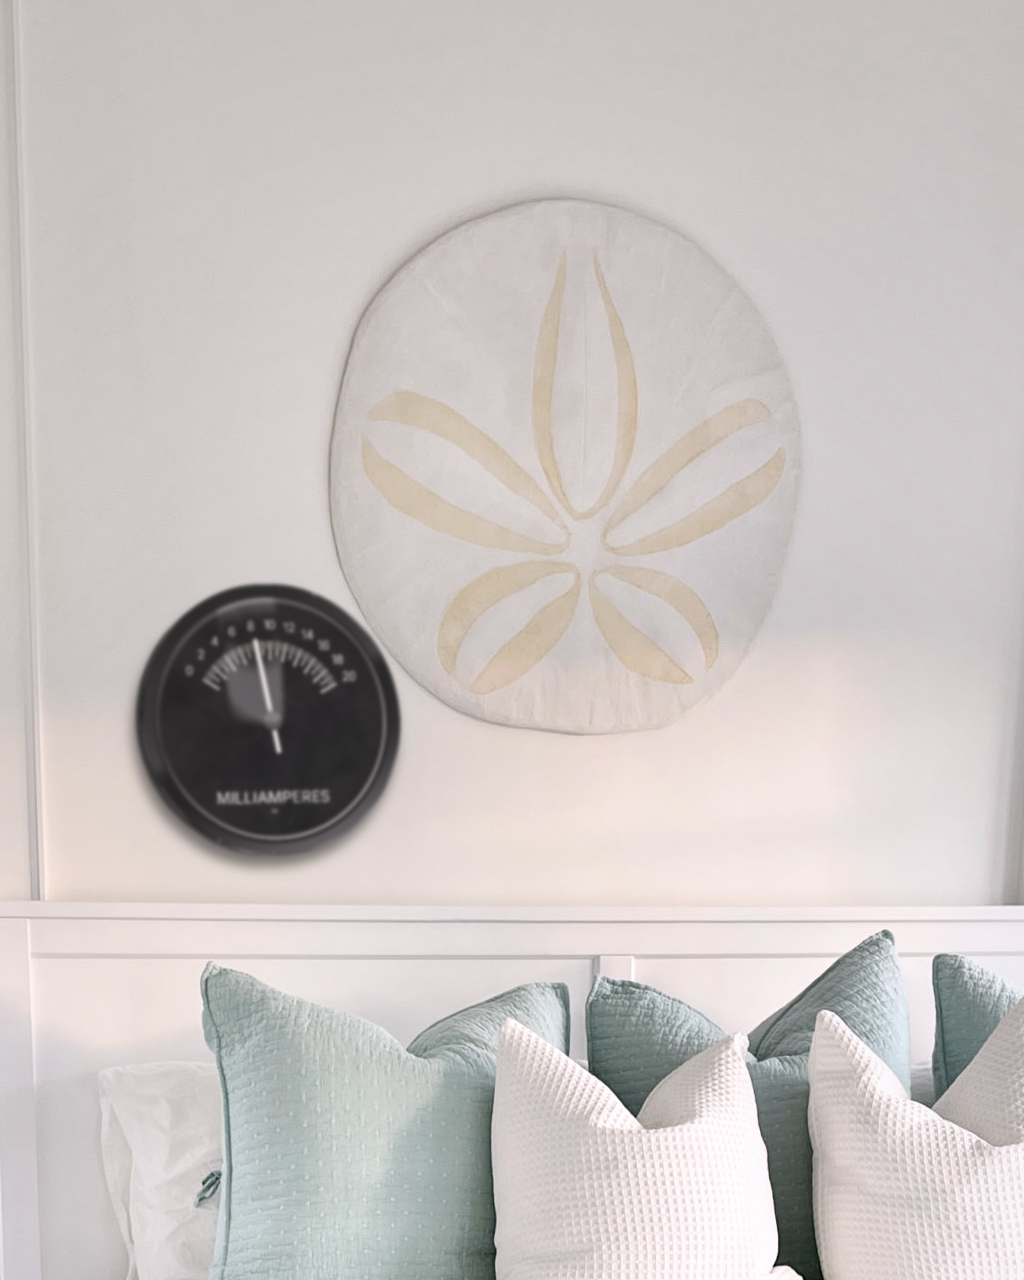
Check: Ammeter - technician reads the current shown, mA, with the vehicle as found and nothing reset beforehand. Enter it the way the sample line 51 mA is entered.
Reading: 8 mA
